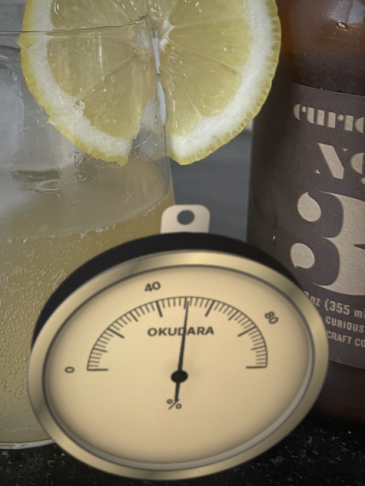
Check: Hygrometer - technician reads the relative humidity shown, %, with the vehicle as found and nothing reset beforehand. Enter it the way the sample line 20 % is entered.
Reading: 50 %
